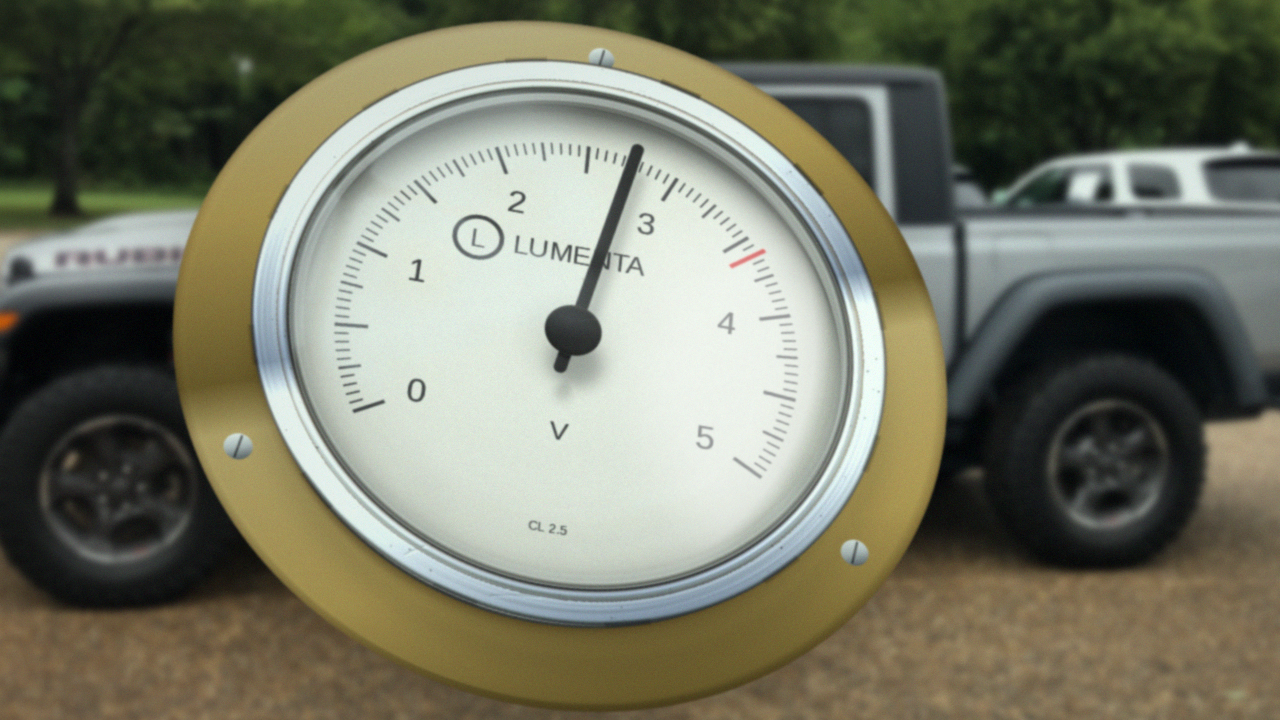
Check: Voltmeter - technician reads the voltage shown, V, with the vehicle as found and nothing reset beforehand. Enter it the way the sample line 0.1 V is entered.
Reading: 2.75 V
